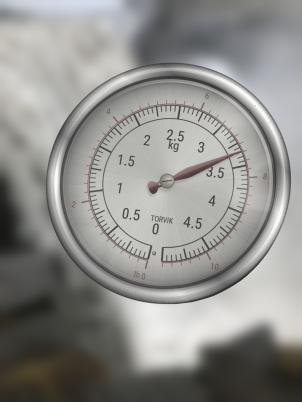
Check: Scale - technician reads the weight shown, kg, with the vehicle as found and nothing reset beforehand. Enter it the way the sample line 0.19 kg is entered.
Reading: 3.35 kg
